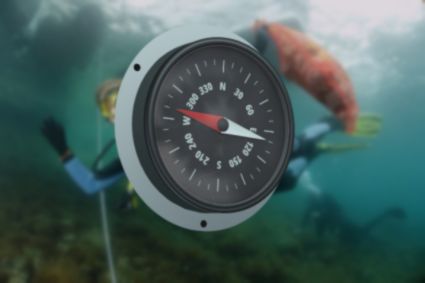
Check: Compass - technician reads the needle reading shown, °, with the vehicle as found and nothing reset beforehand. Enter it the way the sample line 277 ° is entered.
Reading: 280 °
